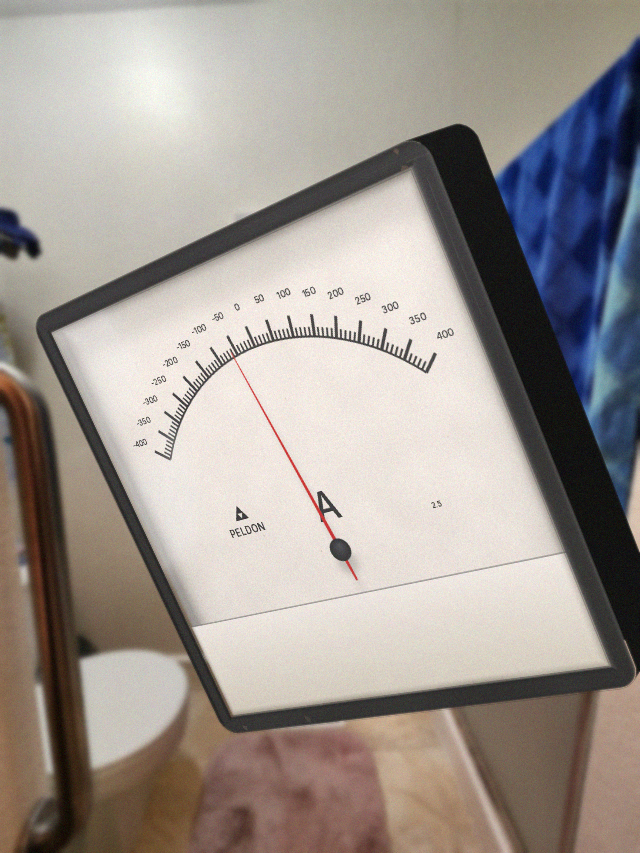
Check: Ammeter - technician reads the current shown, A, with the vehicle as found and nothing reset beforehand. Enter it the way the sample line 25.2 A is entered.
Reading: -50 A
